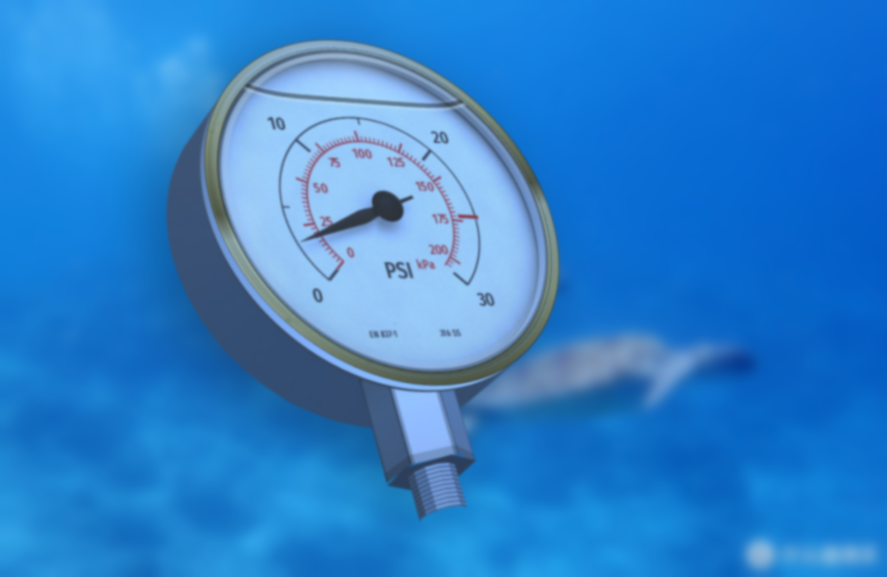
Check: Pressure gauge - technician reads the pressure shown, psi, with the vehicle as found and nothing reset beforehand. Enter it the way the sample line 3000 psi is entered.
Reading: 2.5 psi
